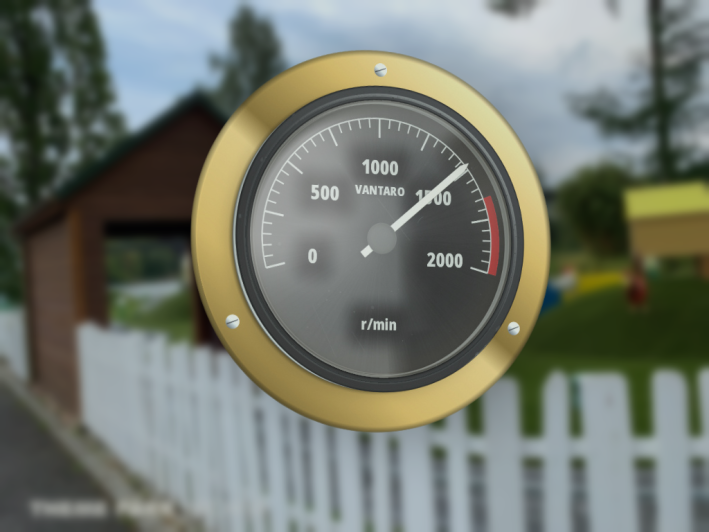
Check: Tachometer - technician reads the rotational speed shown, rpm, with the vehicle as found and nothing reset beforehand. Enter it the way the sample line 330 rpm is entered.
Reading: 1475 rpm
